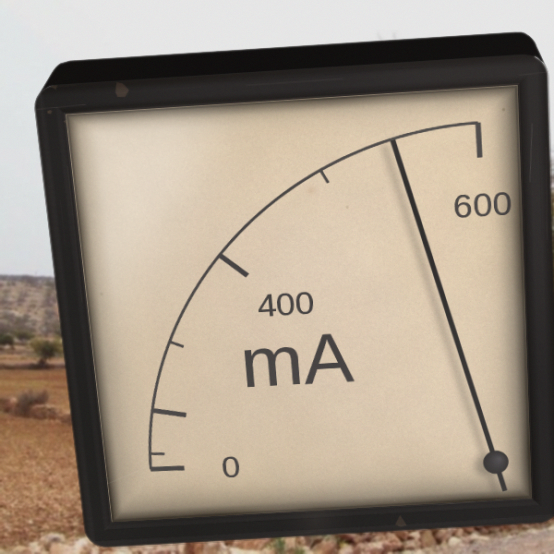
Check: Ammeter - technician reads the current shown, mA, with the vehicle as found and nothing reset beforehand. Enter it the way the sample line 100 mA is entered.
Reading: 550 mA
